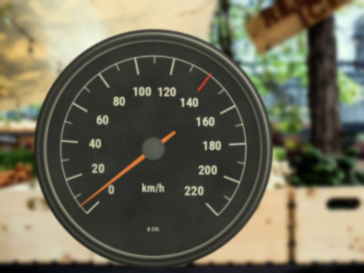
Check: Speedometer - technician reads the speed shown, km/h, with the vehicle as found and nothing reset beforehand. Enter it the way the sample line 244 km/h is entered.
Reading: 5 km/h
